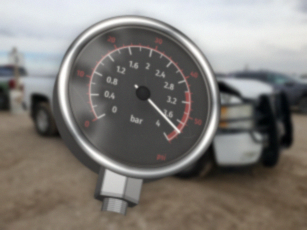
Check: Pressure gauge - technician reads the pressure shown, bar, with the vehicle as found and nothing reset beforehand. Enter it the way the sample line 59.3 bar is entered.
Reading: 3.8 bar
